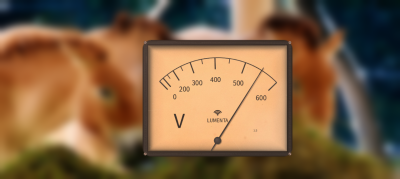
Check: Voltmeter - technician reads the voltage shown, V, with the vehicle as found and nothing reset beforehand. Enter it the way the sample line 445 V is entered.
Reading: 550 V
